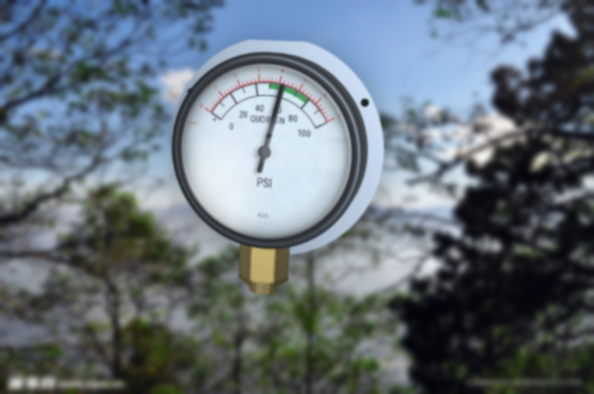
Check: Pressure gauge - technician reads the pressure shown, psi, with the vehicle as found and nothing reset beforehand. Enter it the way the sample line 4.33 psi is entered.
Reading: 60 psi
